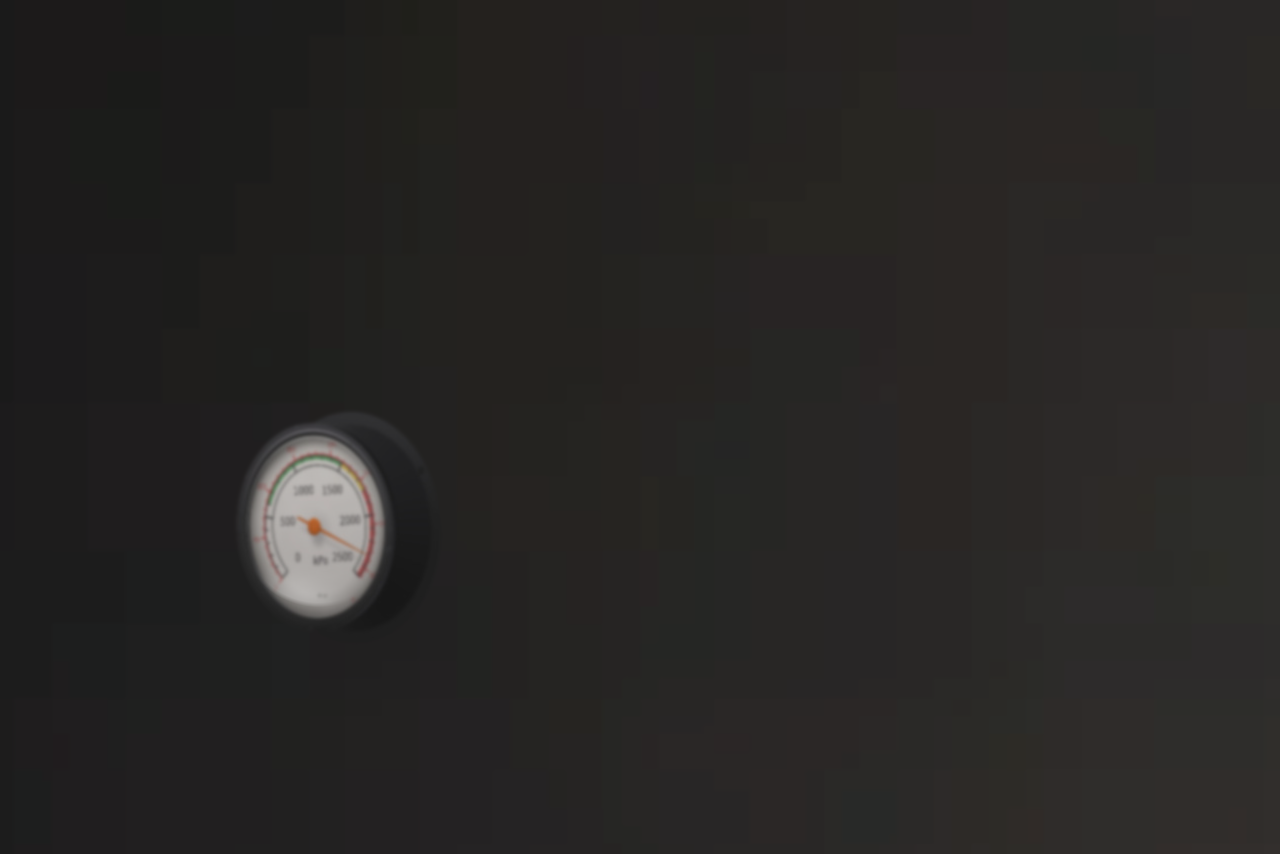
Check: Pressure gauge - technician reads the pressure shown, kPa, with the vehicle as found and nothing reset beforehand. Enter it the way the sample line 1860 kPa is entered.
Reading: 2300 kPa
